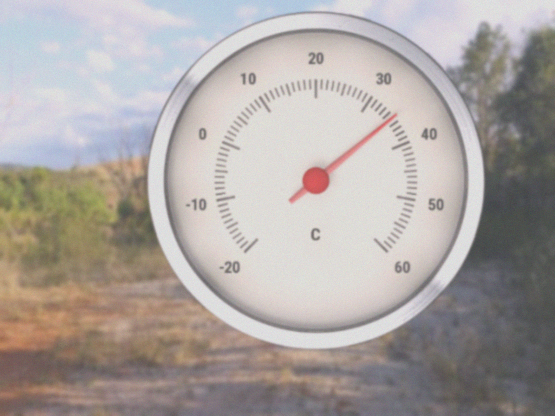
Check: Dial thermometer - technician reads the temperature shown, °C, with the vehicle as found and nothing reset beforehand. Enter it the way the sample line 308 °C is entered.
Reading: 35 °C
